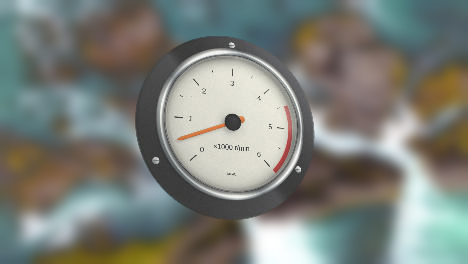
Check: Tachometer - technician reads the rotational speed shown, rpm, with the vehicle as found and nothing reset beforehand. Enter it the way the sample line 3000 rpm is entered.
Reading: 500 rpm
